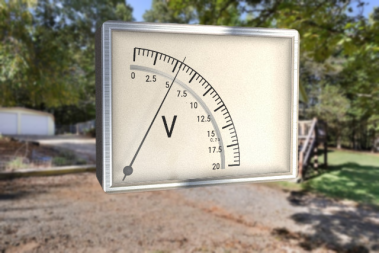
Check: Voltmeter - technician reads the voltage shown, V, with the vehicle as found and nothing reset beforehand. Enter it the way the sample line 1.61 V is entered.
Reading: 5.5 V
